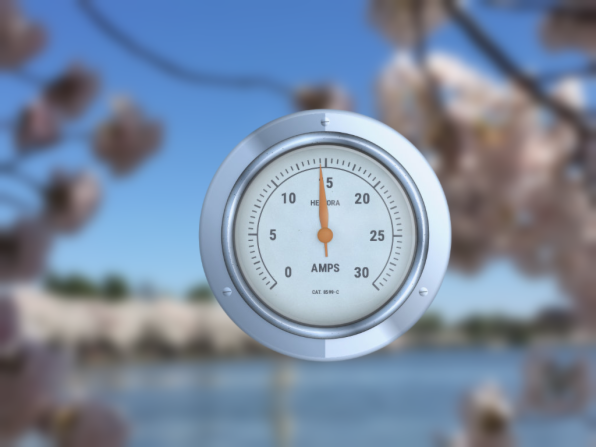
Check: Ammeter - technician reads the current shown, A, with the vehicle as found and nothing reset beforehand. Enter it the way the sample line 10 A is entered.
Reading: 14.5 A
